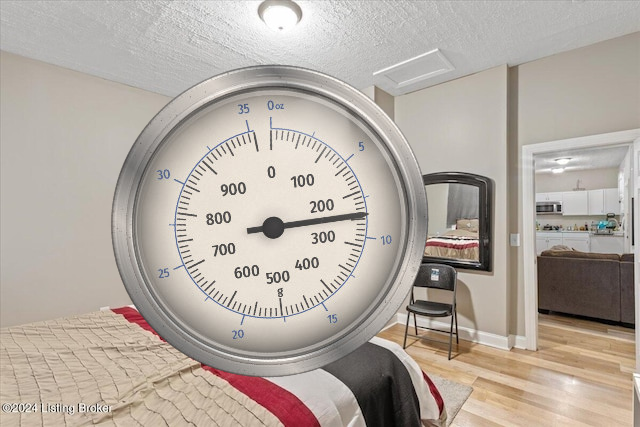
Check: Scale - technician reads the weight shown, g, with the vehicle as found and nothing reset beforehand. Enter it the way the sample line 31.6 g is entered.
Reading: 240 g
